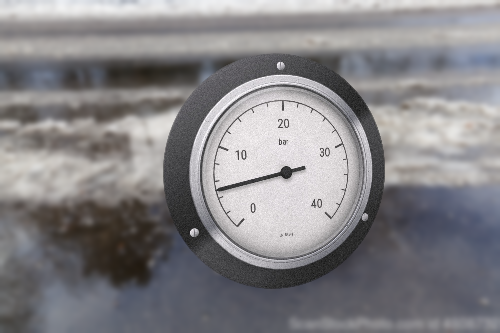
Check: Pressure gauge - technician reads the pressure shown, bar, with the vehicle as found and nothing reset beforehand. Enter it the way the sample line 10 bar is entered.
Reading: 5 bar
